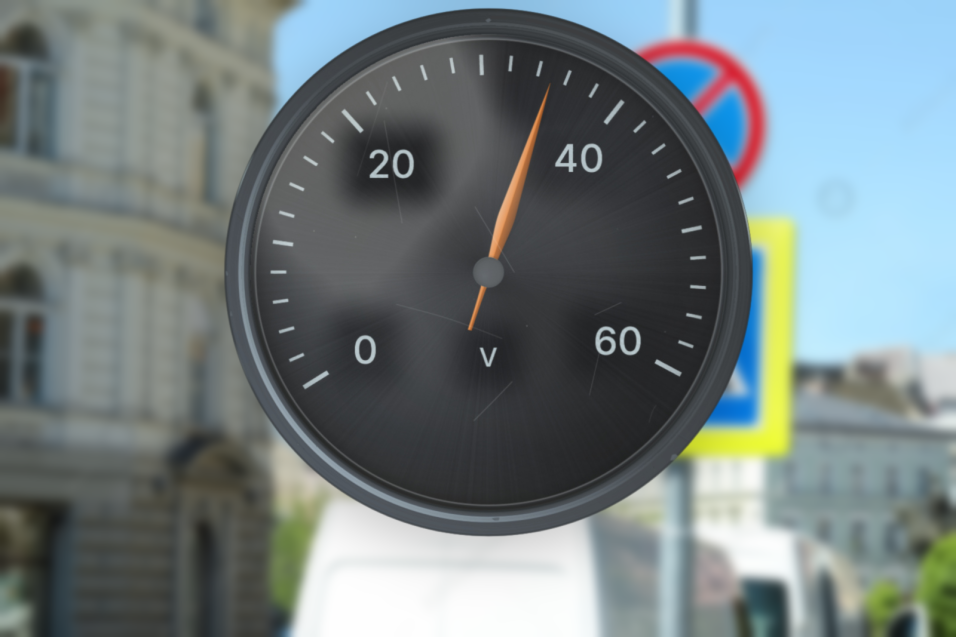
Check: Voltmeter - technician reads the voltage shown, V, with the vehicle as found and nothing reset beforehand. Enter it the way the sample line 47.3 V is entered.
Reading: 35 V
